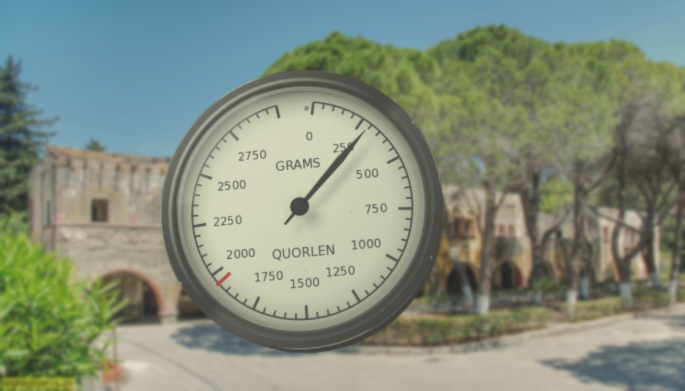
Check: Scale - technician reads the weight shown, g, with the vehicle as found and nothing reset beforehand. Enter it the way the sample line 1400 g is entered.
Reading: 300 g
